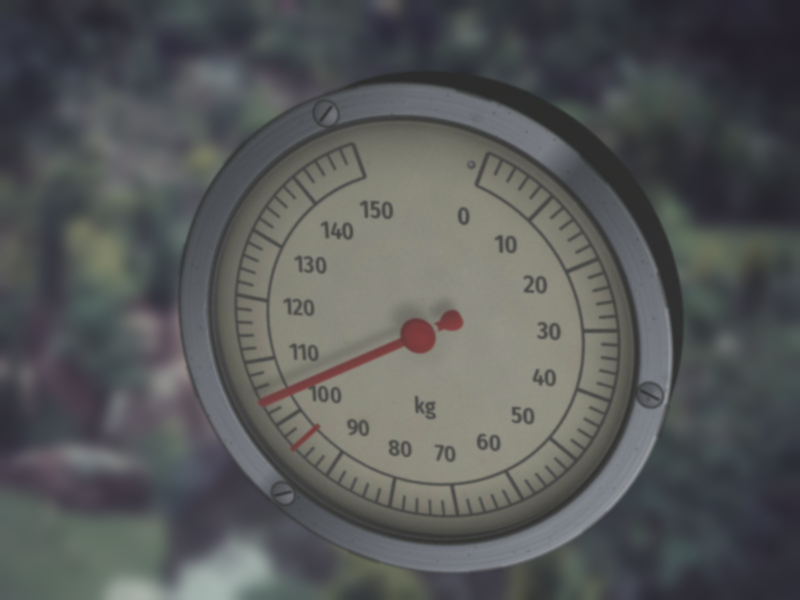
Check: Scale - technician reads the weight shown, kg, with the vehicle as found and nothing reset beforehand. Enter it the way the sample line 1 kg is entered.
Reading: 104 kg
